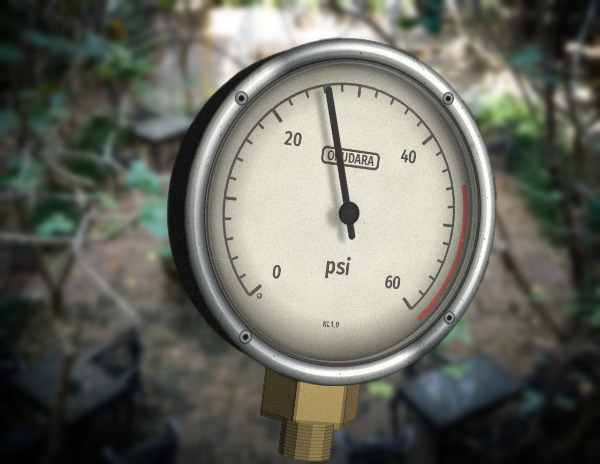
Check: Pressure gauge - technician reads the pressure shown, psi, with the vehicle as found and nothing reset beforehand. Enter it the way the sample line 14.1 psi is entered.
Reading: 26 psi
